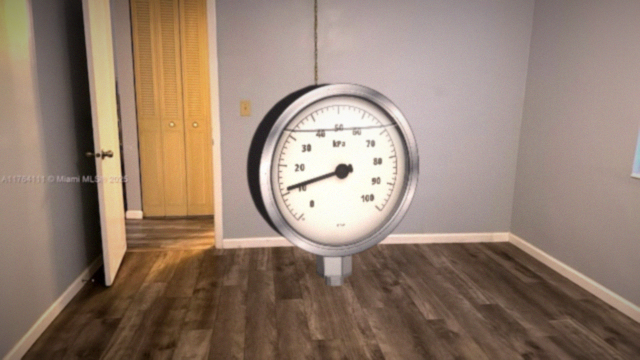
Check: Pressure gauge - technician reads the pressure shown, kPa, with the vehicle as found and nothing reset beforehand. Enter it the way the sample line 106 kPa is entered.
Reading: 12 kPa
